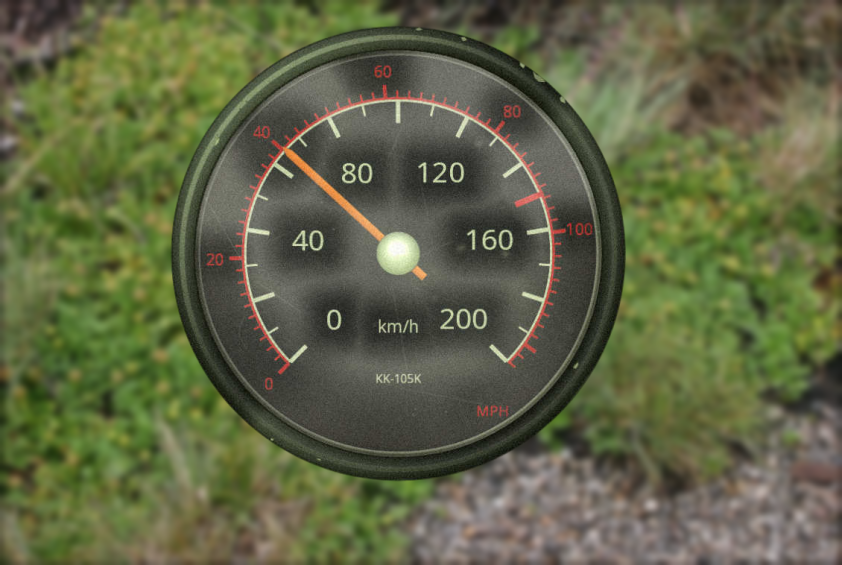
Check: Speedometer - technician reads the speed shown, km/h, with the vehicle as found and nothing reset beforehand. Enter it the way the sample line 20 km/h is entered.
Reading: 65 km/h
